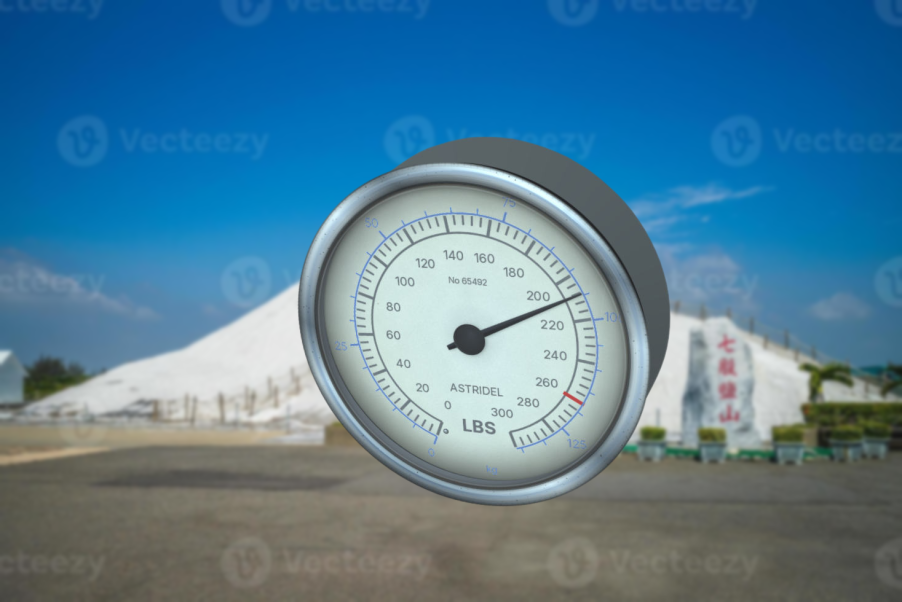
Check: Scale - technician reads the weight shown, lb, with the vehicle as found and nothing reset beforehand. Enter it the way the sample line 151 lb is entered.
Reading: 208 lb
